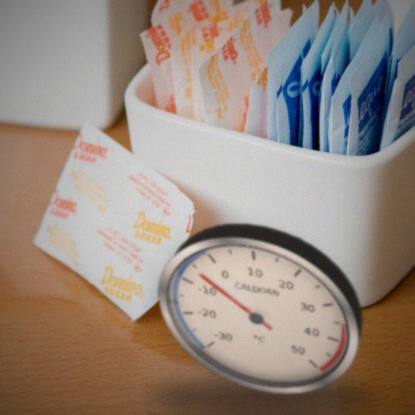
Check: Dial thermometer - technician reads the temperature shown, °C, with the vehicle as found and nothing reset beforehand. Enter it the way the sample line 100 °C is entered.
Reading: -5 °C
